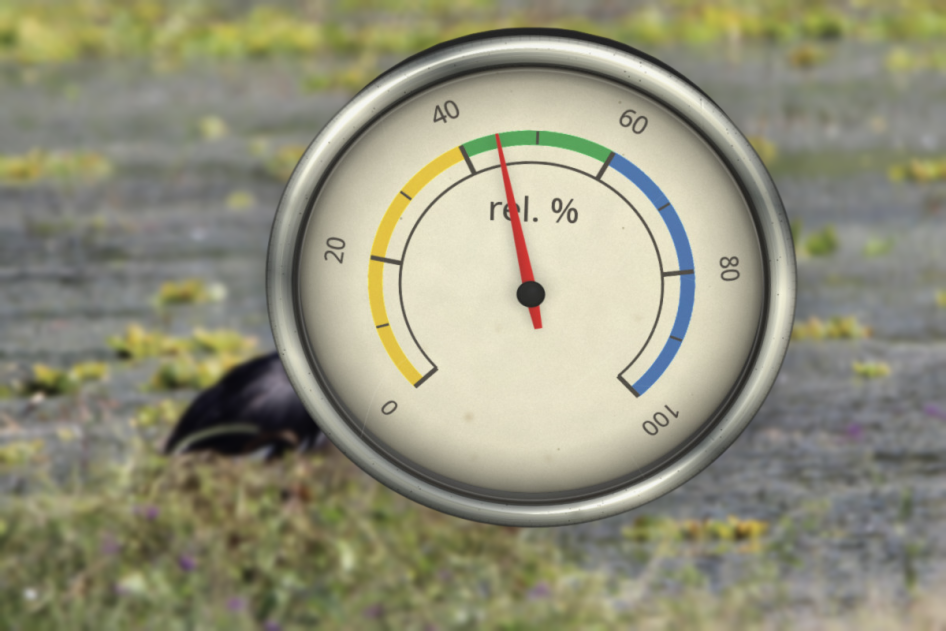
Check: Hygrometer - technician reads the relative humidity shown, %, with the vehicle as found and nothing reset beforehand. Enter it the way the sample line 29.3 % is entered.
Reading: 45 %
